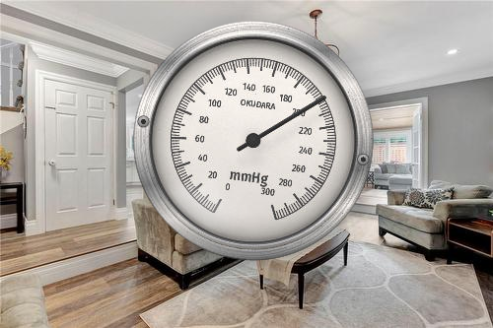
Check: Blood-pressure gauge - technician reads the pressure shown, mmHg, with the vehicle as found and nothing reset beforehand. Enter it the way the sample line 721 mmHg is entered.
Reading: 200 mmHg
